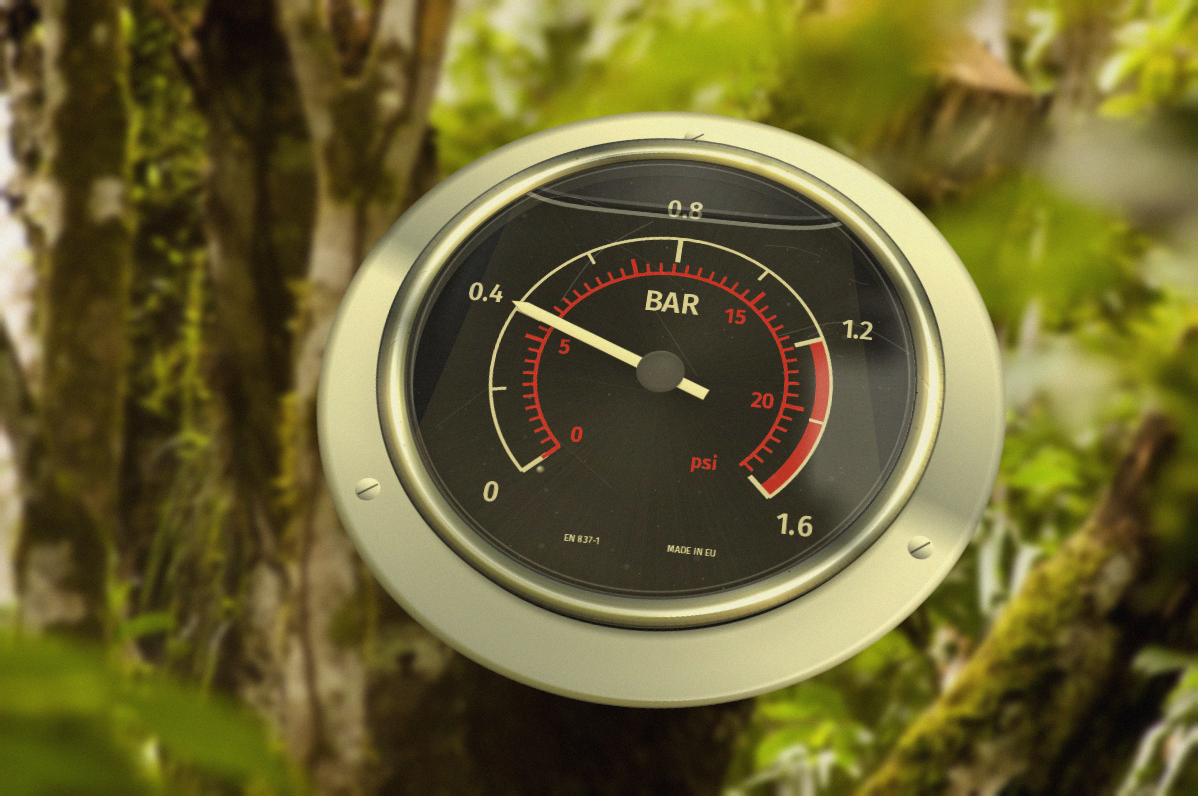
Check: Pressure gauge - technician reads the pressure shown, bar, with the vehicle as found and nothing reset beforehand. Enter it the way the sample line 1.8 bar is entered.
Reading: 0.4 bar
